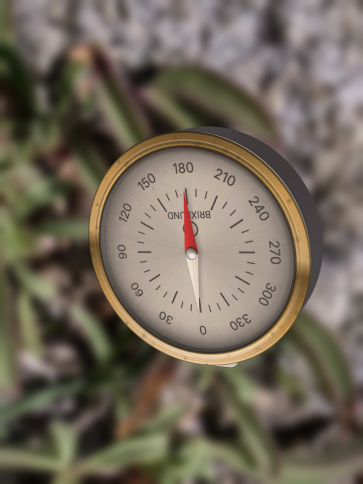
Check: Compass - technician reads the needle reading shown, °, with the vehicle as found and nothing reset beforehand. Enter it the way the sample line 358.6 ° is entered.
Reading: 180 °
